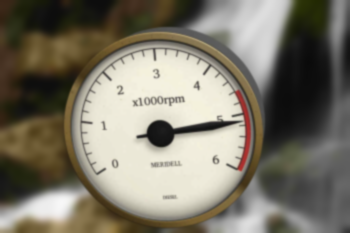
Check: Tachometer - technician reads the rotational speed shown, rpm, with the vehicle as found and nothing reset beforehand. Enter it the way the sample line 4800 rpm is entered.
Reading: 5100 rpm
